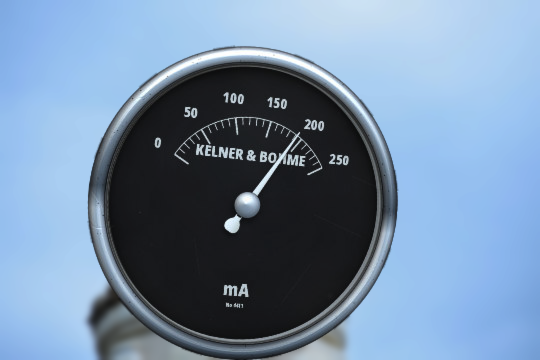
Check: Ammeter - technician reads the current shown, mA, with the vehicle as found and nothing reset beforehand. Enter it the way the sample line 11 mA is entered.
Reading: 190 mA
